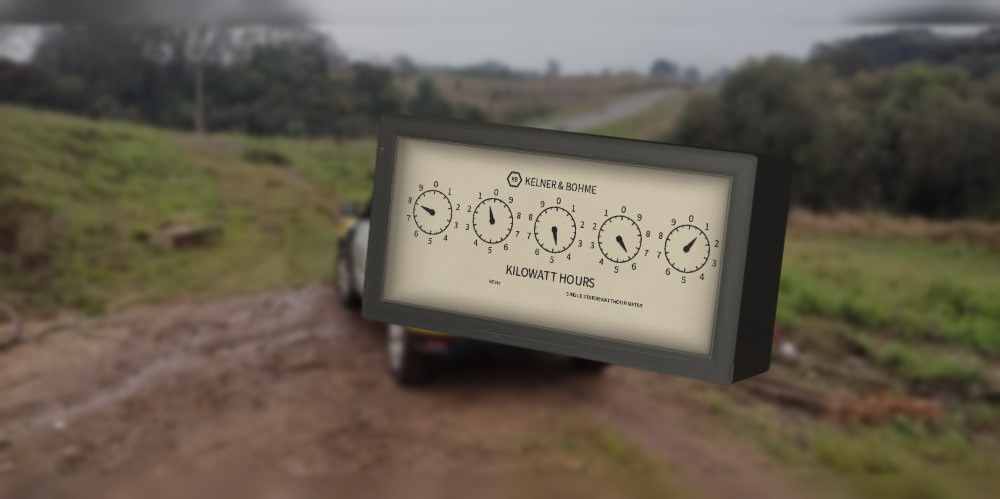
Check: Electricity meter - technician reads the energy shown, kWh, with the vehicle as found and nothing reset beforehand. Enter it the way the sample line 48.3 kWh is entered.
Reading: 80461 kWh
